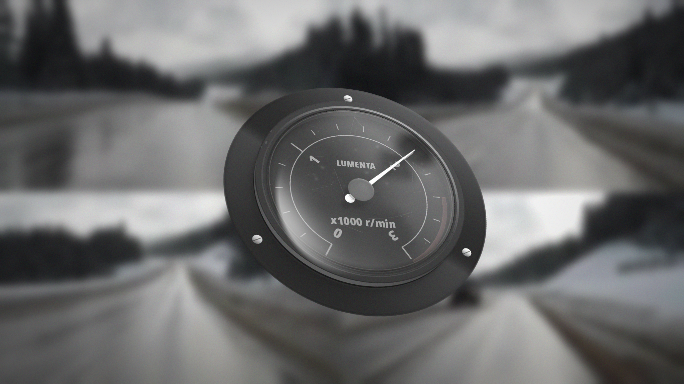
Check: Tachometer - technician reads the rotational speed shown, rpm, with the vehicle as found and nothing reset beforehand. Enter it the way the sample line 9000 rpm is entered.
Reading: 2000 rpm
